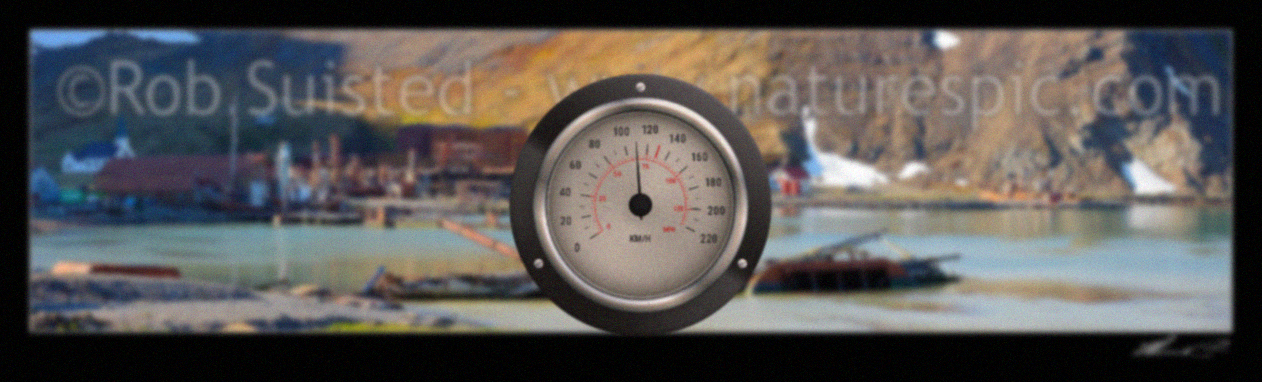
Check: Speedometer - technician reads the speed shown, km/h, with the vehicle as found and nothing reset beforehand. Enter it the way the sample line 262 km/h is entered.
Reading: 110 km/h
